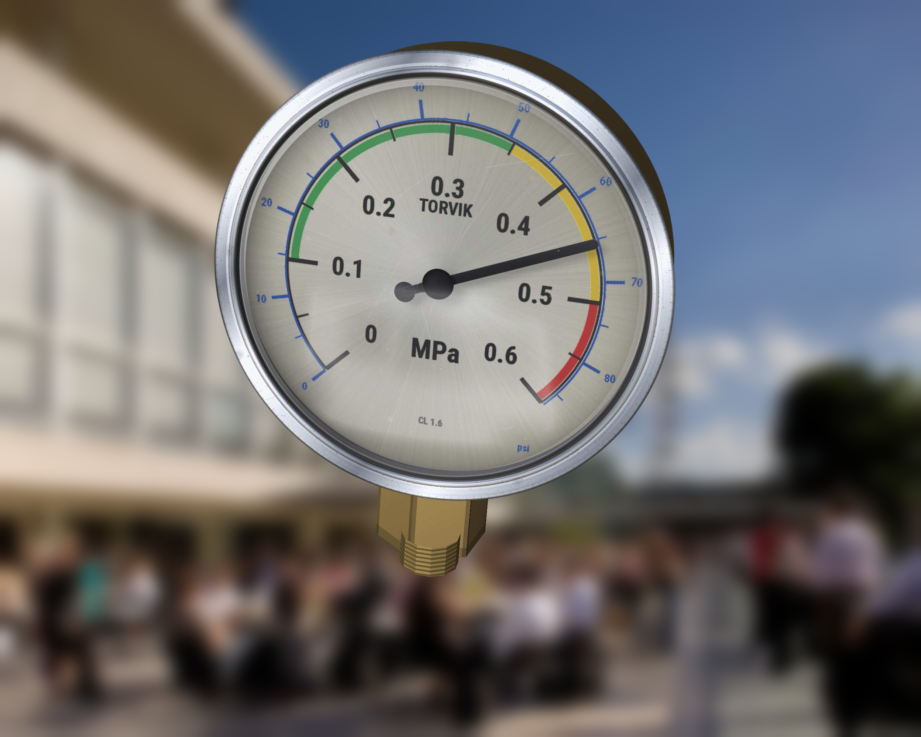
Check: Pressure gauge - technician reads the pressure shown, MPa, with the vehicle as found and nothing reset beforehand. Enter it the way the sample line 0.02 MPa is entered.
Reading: 0.45 MPa
